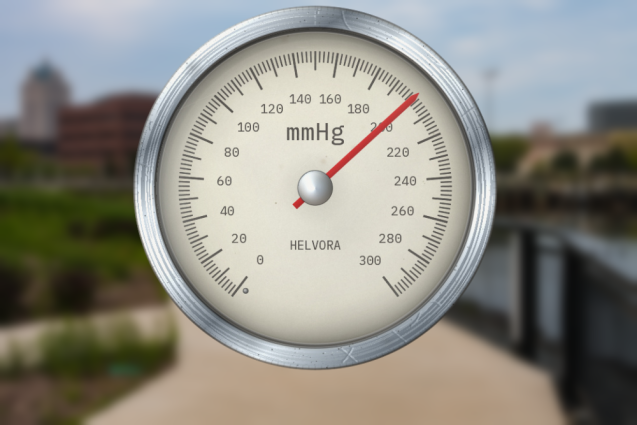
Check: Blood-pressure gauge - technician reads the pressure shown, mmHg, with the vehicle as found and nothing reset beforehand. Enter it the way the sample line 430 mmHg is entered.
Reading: 200 mmHg
